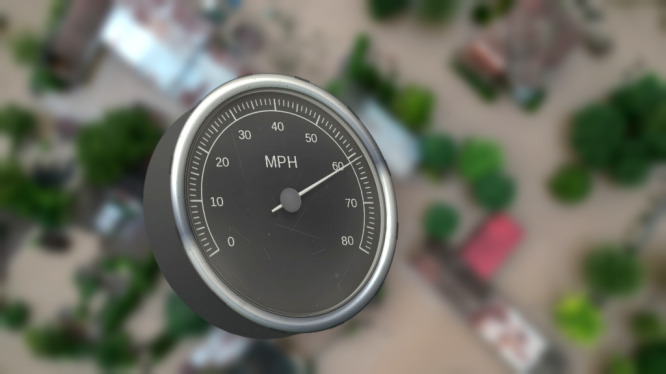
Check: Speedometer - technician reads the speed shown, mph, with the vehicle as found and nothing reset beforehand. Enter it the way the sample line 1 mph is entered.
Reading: 61 mph
